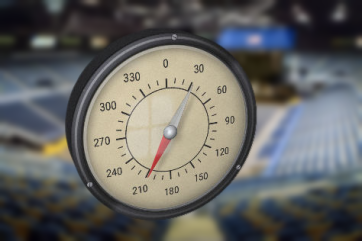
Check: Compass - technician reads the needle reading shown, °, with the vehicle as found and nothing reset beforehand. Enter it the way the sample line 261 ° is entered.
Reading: 210 °
